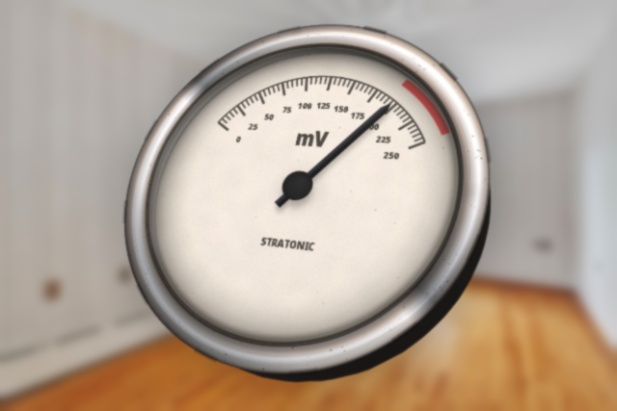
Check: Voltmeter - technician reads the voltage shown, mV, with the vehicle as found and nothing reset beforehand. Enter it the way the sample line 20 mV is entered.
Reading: 200 mV
